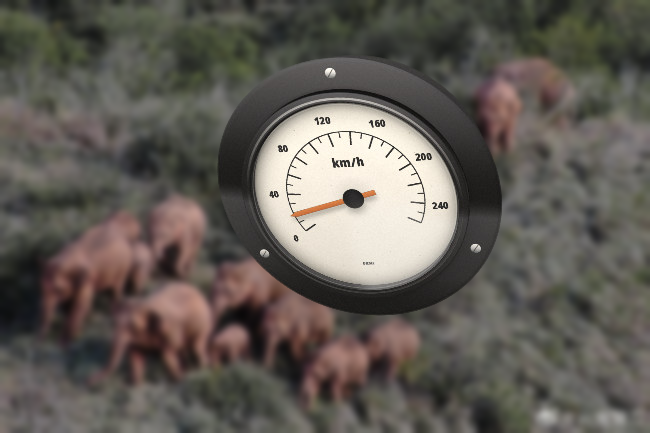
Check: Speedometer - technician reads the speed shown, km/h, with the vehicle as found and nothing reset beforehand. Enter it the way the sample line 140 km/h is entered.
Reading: 20 km/h
